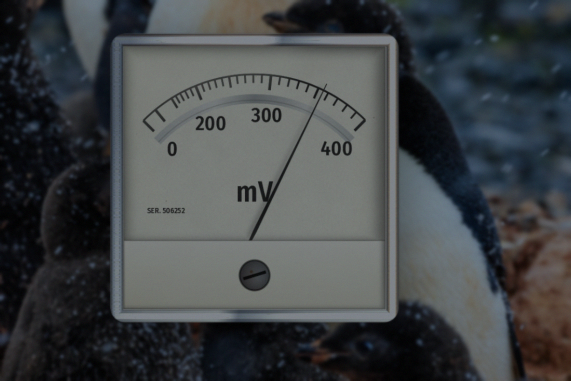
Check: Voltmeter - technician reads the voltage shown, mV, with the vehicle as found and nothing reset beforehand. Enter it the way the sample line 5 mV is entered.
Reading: 355 mV
